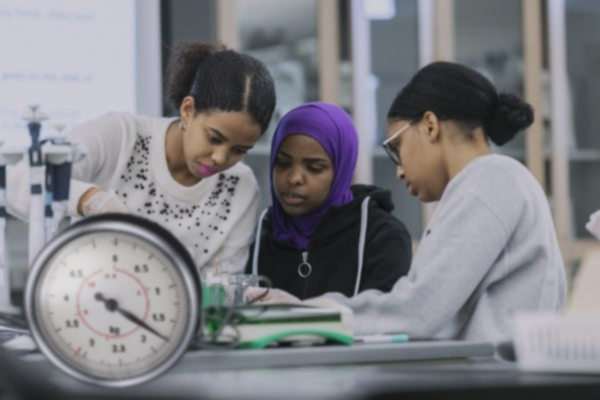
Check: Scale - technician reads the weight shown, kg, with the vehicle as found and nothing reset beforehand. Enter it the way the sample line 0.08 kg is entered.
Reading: 1.75 kg
